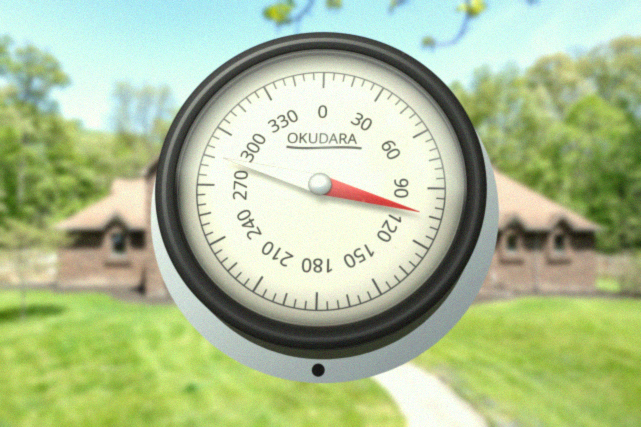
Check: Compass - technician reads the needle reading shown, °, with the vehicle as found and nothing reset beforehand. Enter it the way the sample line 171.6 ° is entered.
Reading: 105 °
